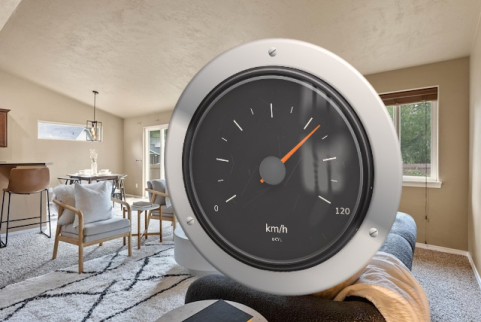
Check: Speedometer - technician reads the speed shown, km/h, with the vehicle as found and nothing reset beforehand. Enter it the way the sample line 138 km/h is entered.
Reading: 85 km/h
